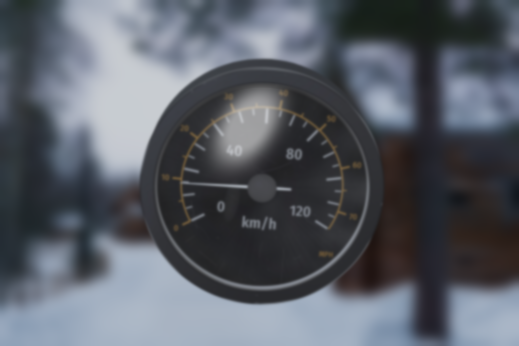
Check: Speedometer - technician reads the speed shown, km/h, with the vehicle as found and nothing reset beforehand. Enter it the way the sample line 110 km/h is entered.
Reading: 15 km/h
